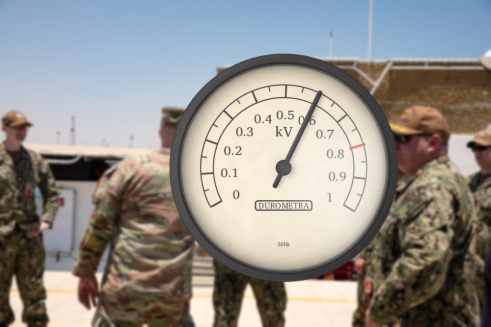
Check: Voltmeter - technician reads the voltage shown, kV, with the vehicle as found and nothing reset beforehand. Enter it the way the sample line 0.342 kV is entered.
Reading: 0.6 kV
